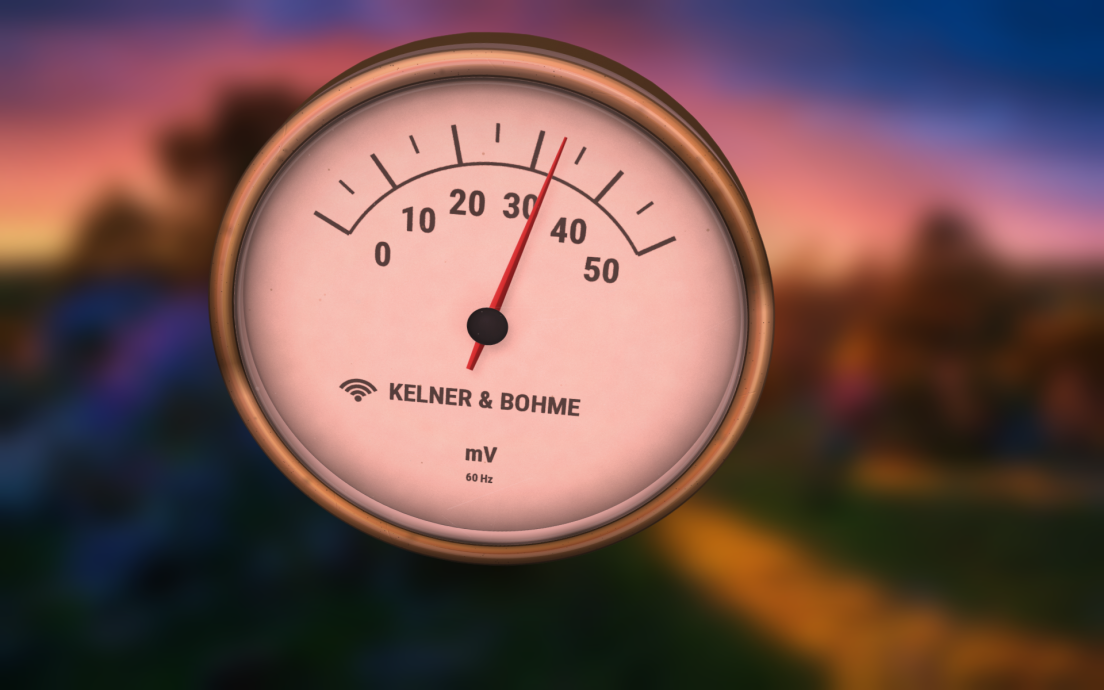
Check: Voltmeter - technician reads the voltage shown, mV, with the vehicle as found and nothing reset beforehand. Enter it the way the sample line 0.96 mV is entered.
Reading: 32.5 mV
